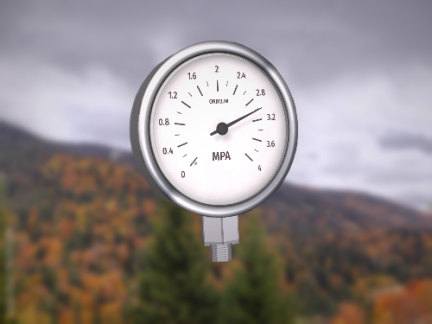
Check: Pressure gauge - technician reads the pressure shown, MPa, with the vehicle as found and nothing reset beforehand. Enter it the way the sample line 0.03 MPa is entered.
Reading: 3 MPa
